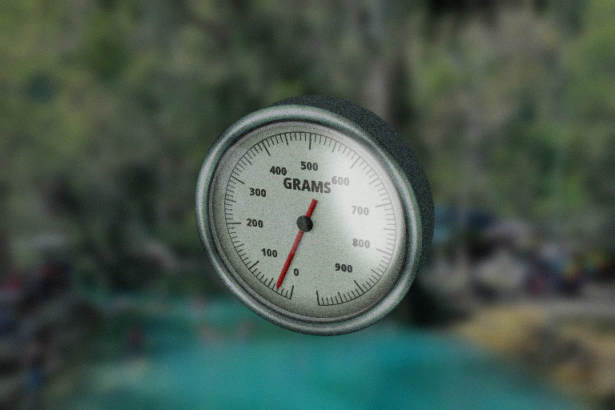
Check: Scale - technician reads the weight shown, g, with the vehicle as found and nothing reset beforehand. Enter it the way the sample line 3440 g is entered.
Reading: 30 g
